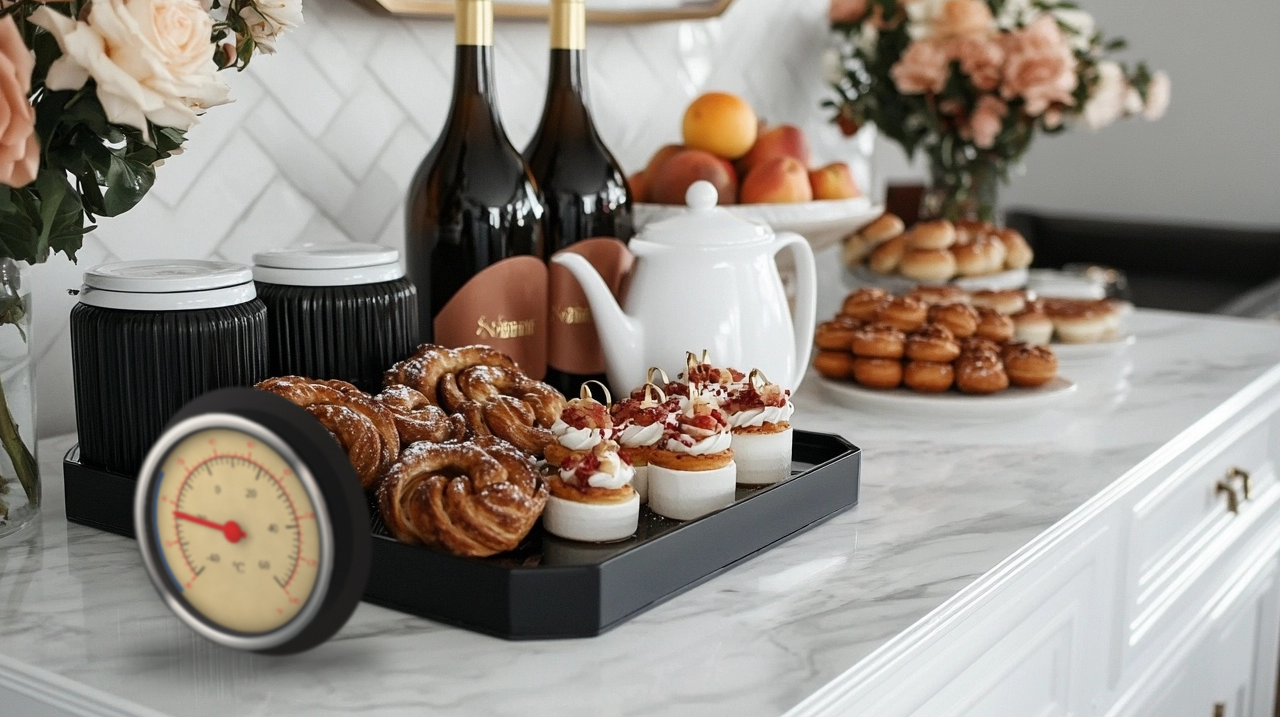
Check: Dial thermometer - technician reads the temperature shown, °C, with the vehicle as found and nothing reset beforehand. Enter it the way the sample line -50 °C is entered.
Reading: -20 °C
